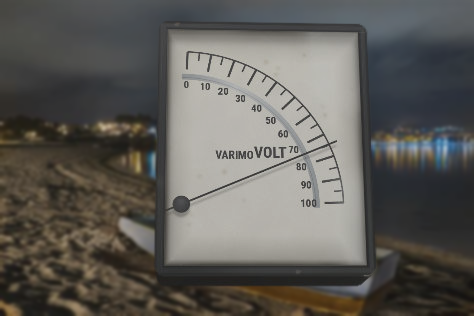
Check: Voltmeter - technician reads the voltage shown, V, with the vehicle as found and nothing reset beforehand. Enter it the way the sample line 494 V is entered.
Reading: 75 V
